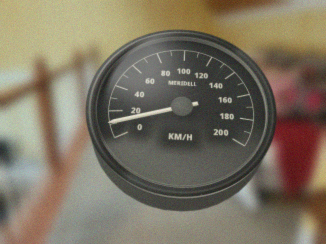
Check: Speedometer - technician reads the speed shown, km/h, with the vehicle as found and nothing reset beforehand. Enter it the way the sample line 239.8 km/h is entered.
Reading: 10 km/h
